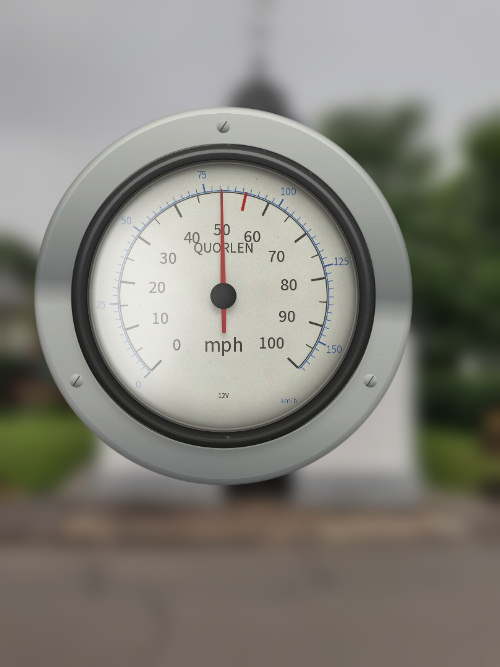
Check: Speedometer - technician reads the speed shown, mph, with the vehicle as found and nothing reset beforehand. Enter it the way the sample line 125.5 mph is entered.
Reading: 50 mph
